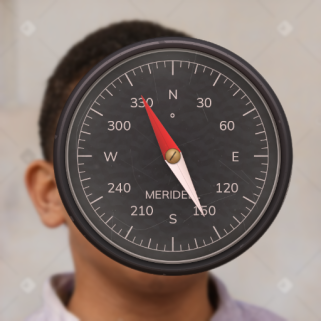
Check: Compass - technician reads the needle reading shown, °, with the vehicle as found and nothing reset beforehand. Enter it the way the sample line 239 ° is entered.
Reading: 332.5 °
